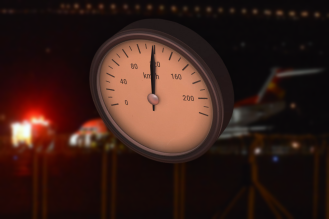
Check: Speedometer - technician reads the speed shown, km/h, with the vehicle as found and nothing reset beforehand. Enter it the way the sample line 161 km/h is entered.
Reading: 120 km/h
